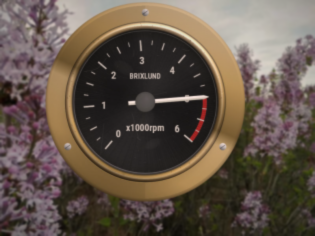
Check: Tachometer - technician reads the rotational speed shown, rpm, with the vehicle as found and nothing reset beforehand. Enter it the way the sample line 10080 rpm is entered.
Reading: 5000 rpm
